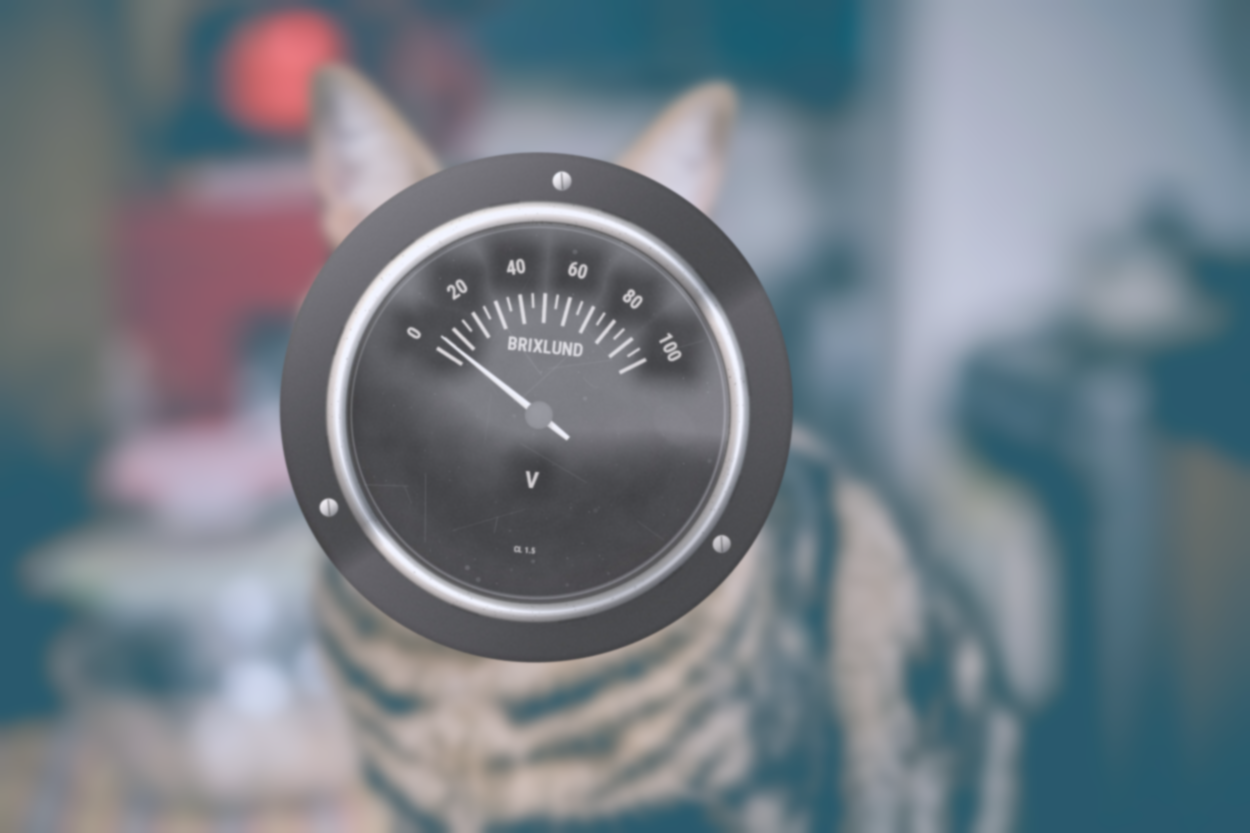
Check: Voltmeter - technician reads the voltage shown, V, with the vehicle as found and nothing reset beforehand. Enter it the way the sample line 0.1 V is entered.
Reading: 5 V
